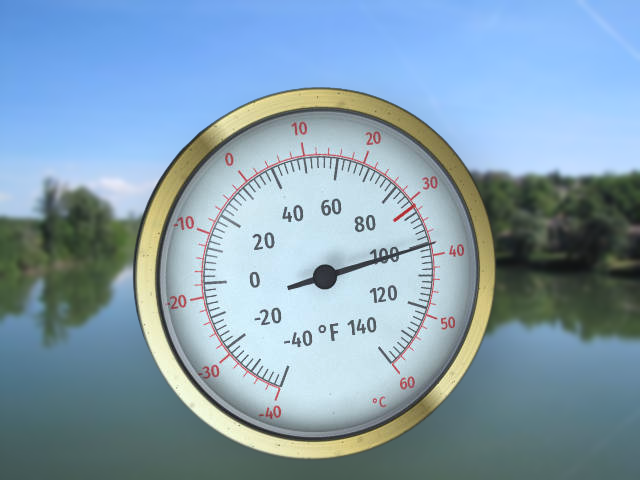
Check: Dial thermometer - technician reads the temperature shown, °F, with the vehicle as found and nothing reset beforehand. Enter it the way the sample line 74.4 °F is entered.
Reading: 100 °F
